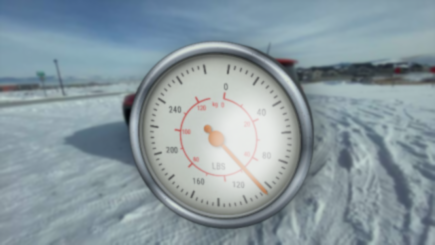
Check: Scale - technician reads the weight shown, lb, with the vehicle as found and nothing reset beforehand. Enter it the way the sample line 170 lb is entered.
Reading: 104 lb
